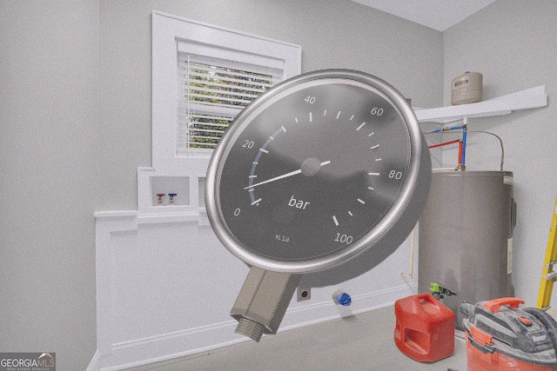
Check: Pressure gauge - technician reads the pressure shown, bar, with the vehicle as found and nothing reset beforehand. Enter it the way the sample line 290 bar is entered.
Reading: 5 bar
